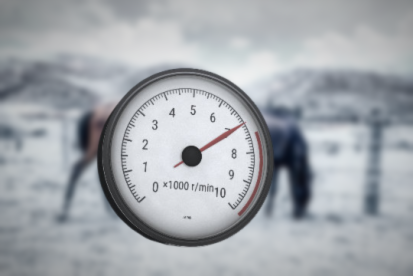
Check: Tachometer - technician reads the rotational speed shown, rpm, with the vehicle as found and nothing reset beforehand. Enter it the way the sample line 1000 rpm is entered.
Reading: 7000 rpm
